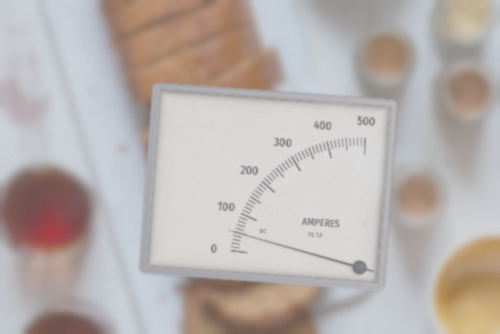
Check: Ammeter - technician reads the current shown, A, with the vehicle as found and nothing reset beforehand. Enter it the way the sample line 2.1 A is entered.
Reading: 50 A
